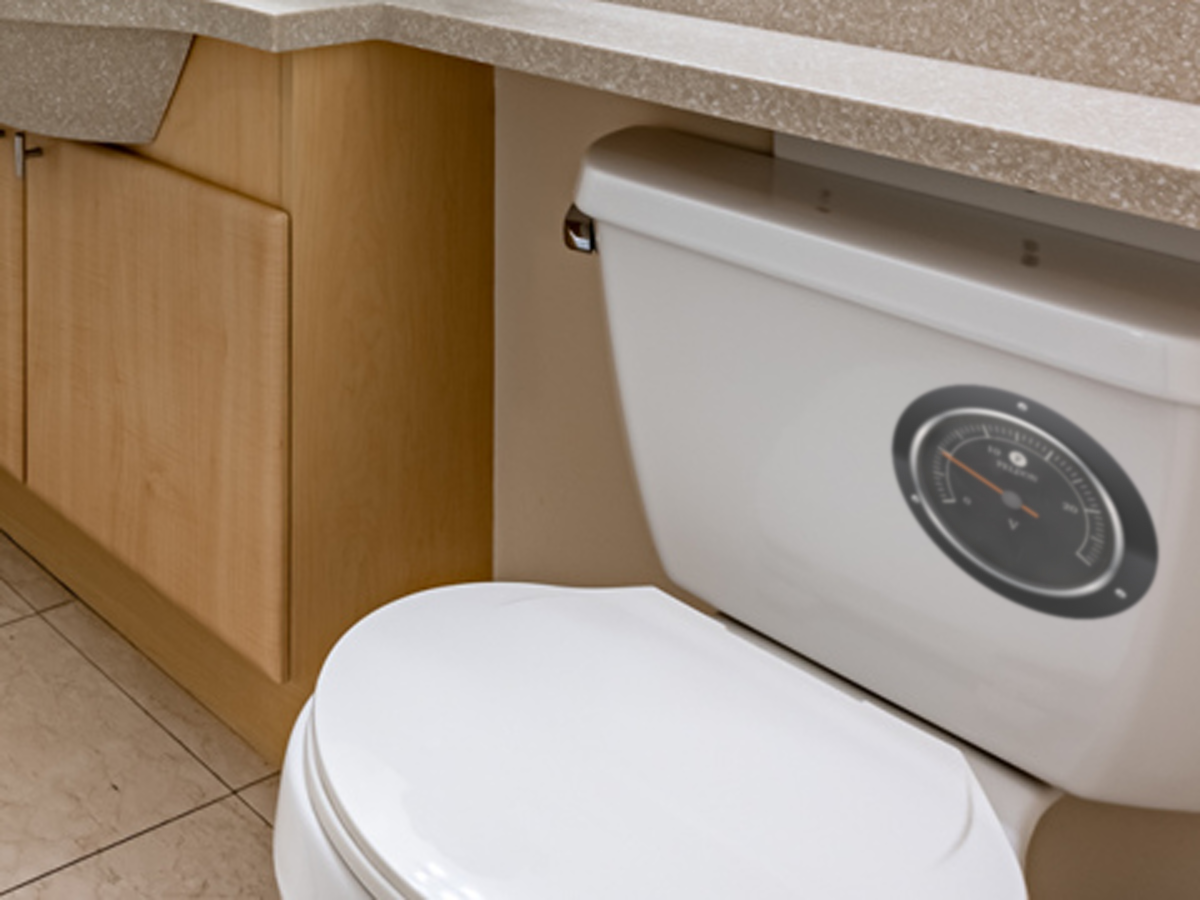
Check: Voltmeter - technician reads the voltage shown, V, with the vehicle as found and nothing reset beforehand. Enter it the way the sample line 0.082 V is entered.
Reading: 5 V
